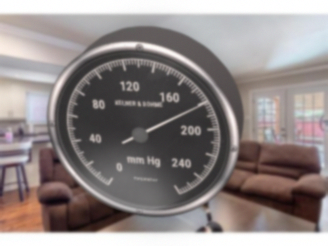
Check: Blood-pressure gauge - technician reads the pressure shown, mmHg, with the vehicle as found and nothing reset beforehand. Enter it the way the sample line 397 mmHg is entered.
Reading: 180 mmHg
